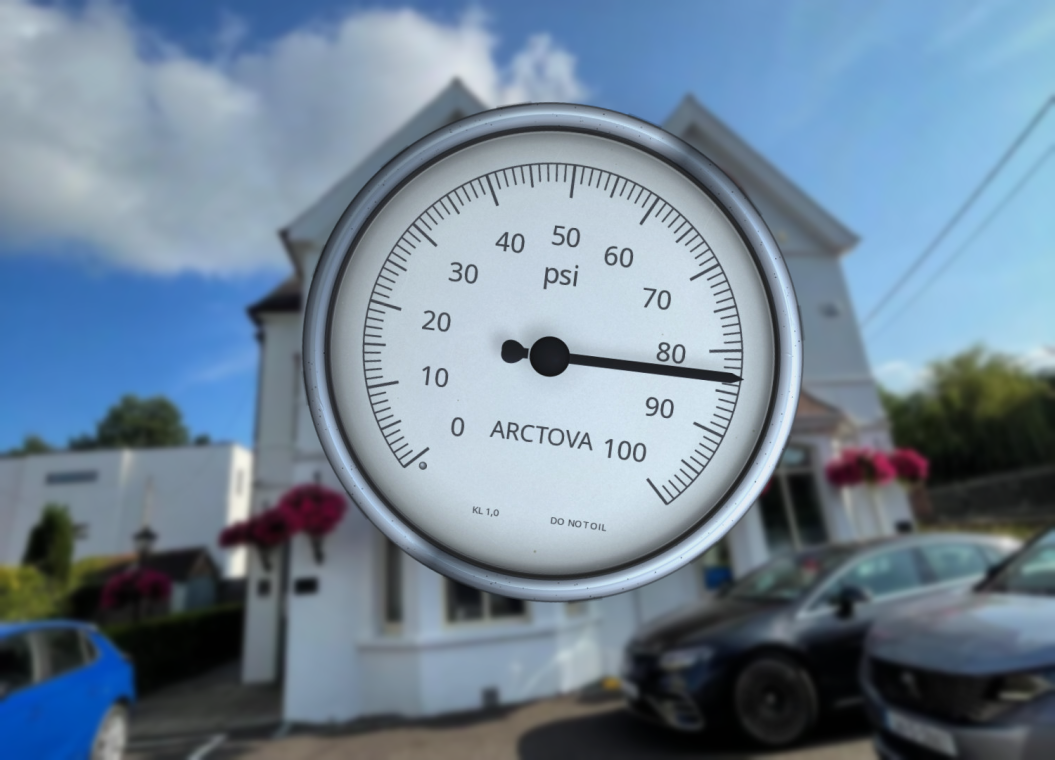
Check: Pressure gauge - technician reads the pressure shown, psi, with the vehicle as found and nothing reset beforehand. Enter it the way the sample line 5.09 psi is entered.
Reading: 83 psi
